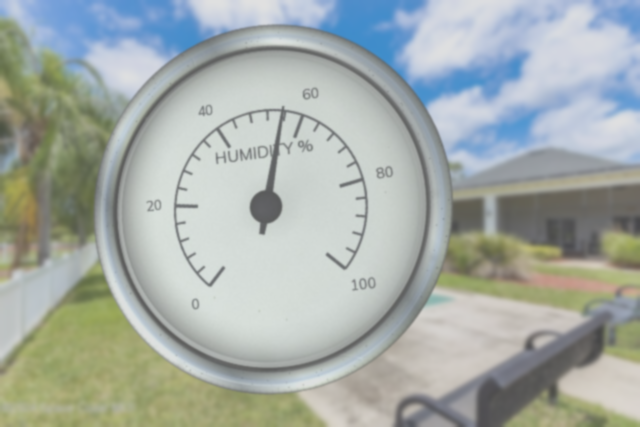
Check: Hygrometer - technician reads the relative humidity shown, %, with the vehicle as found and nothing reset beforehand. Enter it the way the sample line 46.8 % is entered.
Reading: 56 %
